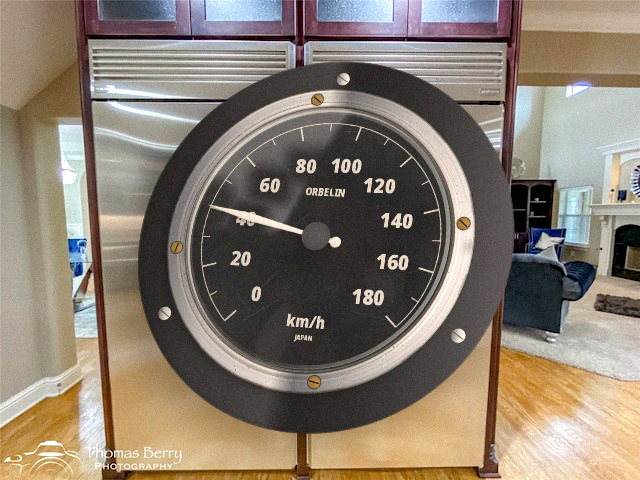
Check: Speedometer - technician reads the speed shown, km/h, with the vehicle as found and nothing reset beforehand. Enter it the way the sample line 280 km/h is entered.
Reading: 40 km/h
